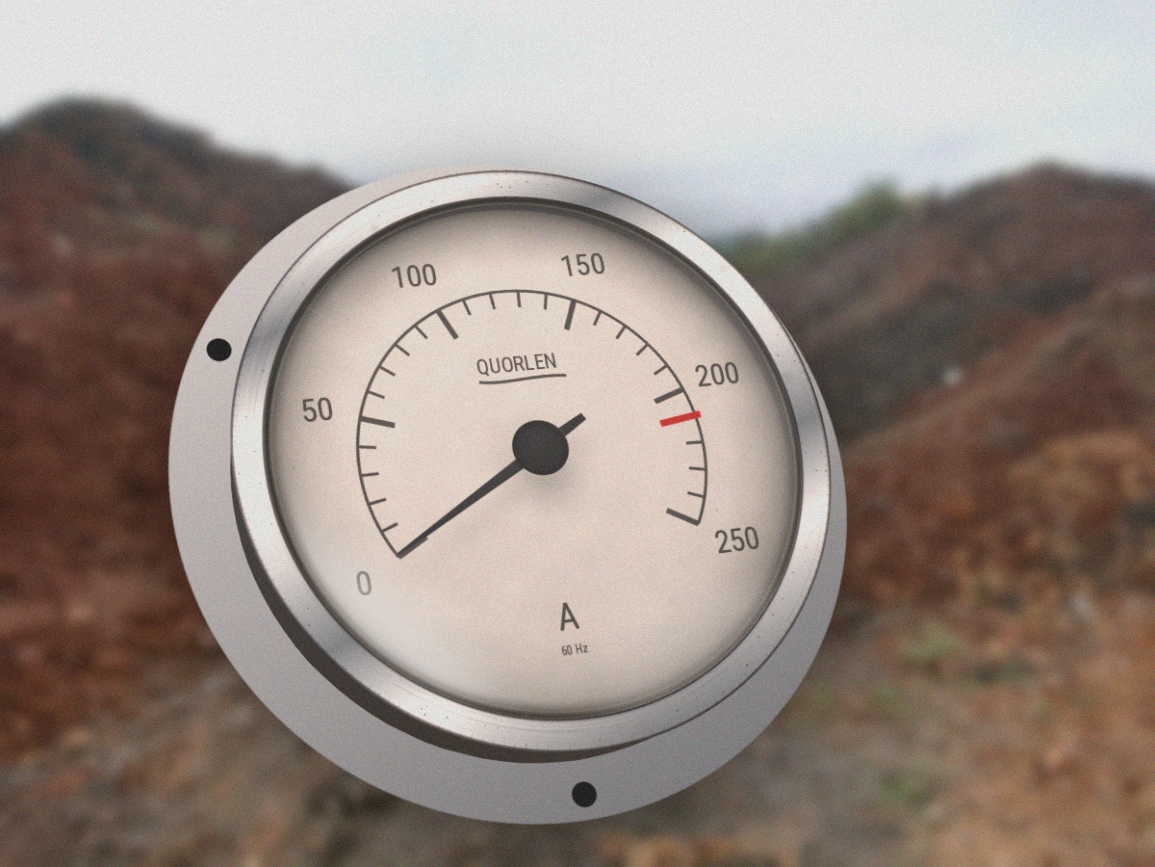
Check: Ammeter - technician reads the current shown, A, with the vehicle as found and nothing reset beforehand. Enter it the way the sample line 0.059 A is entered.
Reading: 0 A
